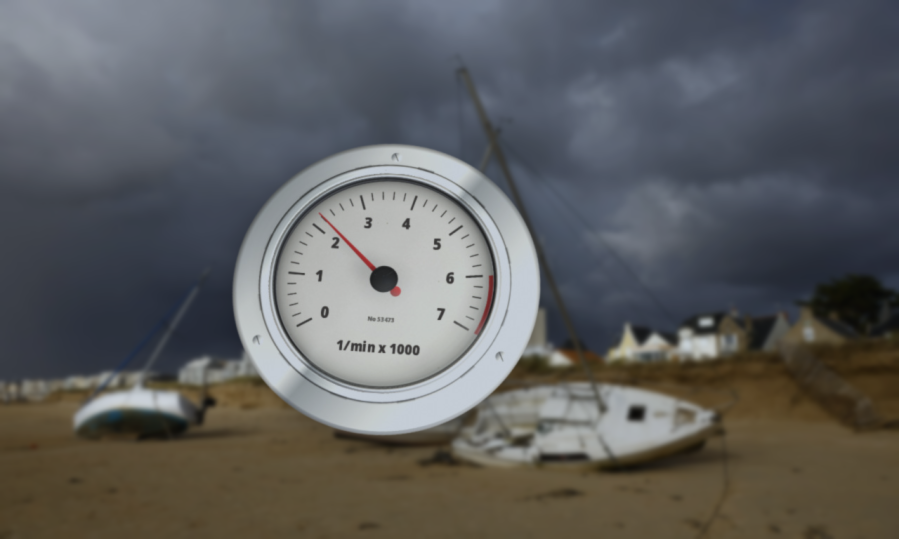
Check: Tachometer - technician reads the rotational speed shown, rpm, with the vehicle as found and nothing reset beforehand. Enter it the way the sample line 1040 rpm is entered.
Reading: 2200 rpm
